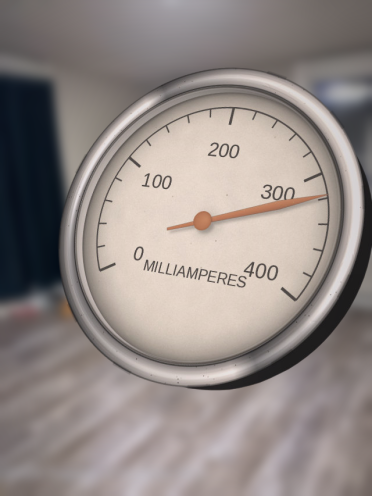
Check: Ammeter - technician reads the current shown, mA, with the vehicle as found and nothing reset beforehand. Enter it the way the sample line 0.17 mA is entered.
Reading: 320 mA
